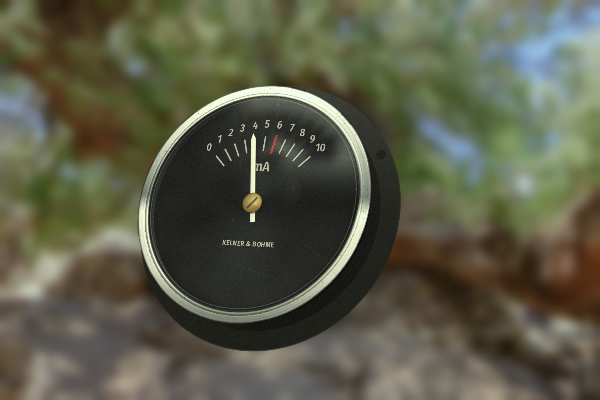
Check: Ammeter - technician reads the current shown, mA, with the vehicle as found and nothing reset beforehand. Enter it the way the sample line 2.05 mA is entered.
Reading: 4 mA
